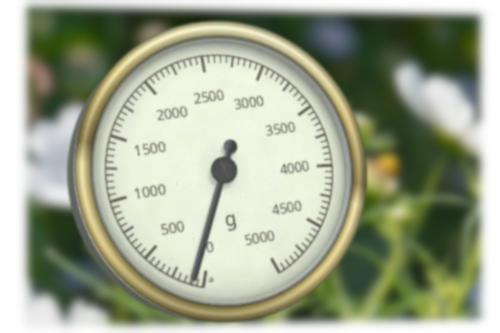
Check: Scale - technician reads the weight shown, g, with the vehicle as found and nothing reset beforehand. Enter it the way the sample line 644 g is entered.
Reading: 100 g
